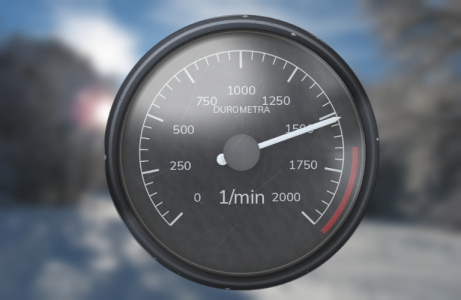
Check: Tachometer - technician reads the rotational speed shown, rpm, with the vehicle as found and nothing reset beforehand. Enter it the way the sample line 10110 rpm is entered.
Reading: 1525 rpm
